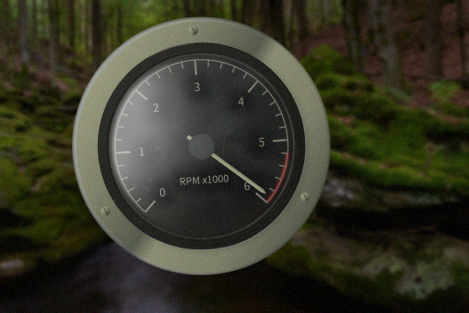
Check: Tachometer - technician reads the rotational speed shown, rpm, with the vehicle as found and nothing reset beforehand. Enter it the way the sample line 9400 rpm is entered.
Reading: 5900 rpm
